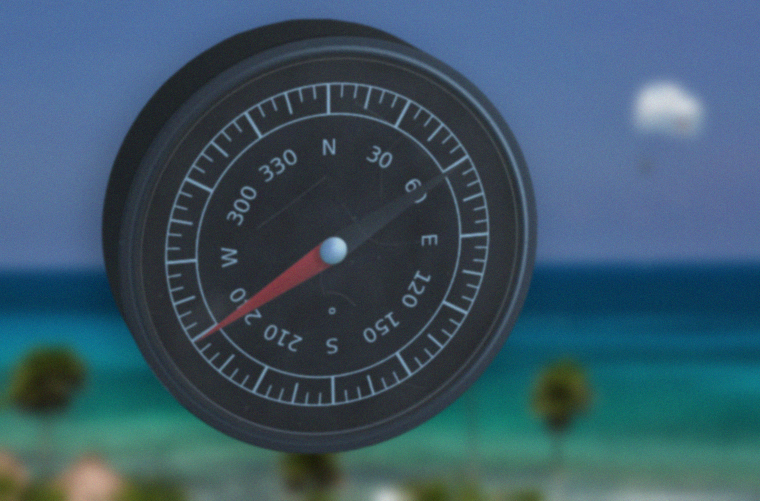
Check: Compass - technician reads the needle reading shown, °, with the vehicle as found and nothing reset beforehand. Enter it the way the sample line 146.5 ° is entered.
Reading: 240 °
